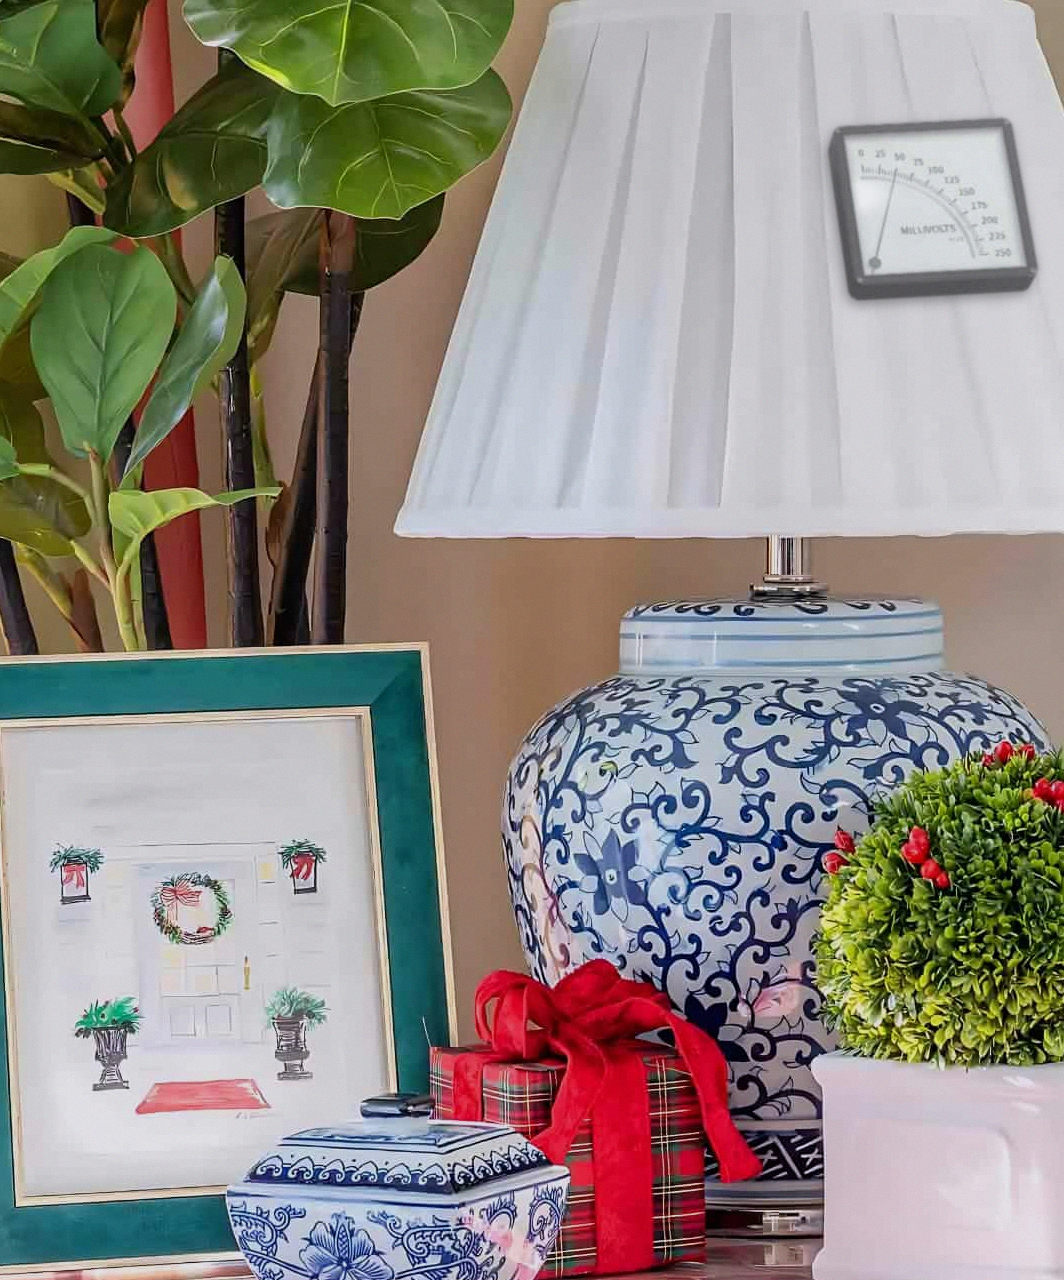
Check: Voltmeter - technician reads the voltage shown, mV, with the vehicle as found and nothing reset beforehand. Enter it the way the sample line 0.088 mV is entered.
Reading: 50 mV
